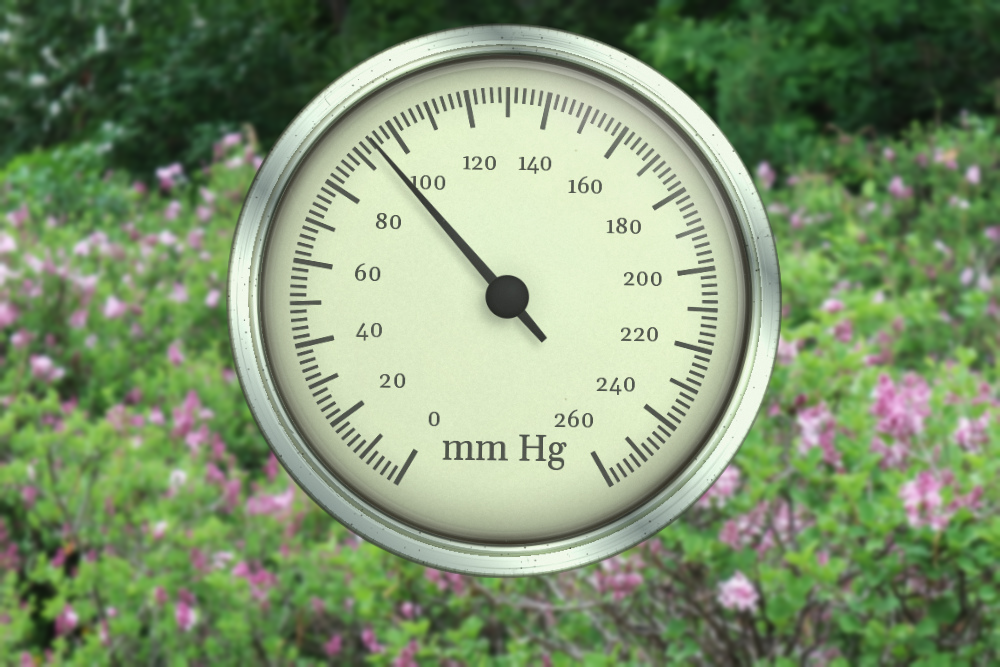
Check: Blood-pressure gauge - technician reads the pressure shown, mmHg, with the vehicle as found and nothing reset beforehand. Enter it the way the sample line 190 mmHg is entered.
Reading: 94 mmHg
